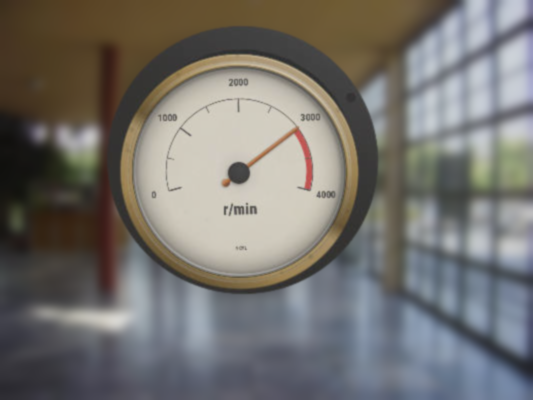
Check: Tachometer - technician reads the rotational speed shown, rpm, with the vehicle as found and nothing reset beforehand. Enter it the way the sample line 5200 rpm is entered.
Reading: 3000 rpm
